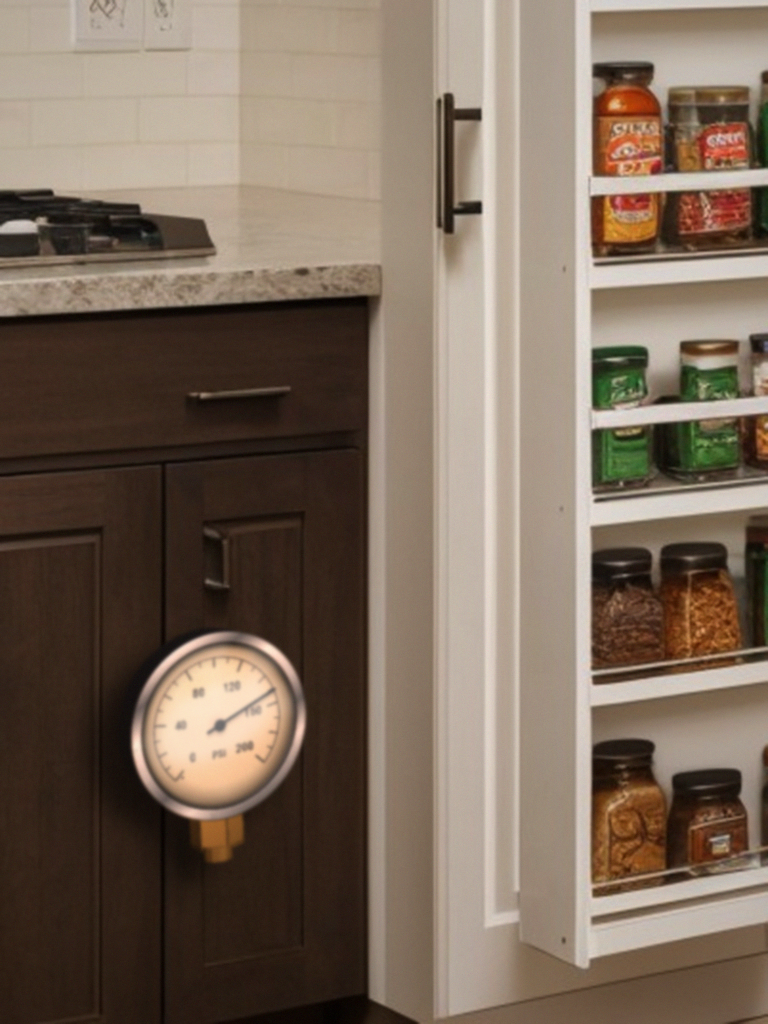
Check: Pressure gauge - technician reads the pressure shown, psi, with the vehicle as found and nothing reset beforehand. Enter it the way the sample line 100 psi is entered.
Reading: 150 psi
